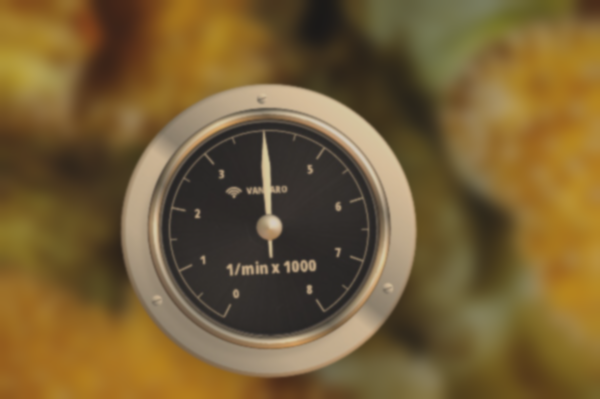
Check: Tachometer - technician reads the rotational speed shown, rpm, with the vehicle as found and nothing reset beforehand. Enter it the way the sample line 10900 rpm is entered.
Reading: 4000 rpm
